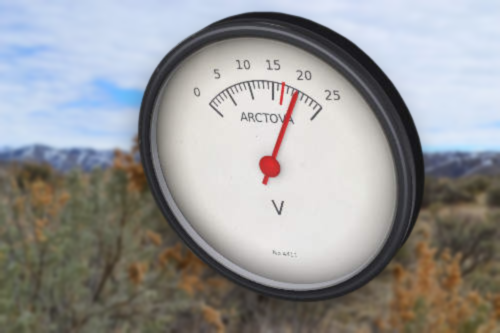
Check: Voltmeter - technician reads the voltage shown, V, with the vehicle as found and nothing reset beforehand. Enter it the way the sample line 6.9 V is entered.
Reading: 20 V
